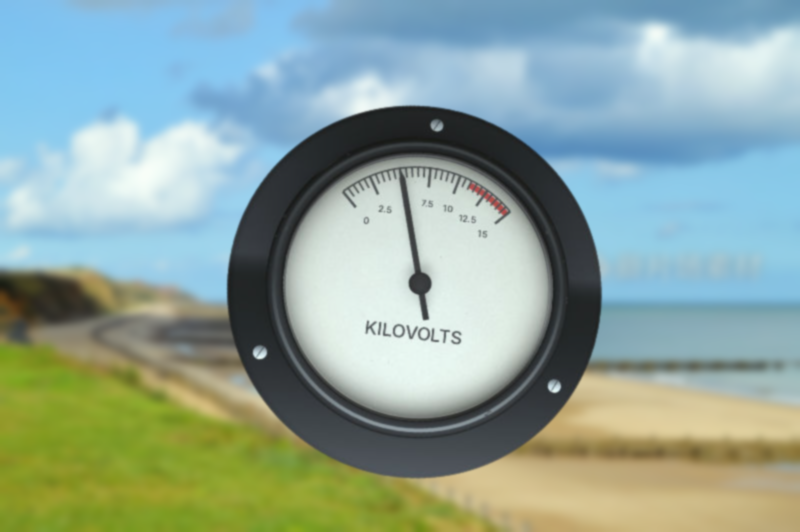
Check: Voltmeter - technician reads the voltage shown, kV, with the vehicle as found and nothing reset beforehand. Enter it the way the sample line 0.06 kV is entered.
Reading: 5 kV
